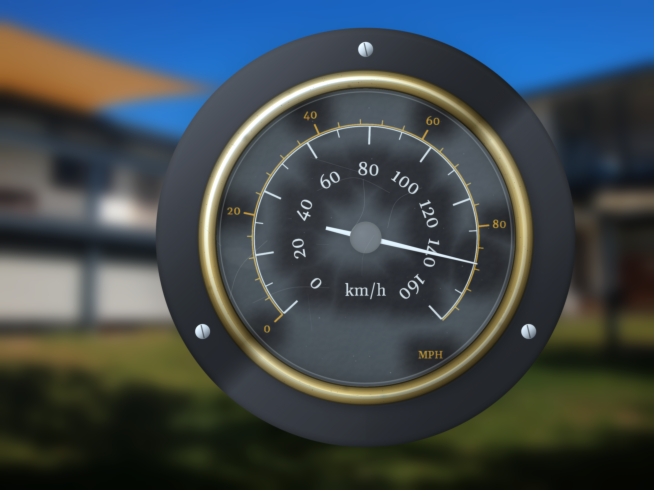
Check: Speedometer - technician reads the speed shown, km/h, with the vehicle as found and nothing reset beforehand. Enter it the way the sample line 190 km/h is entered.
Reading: 140 km/h
